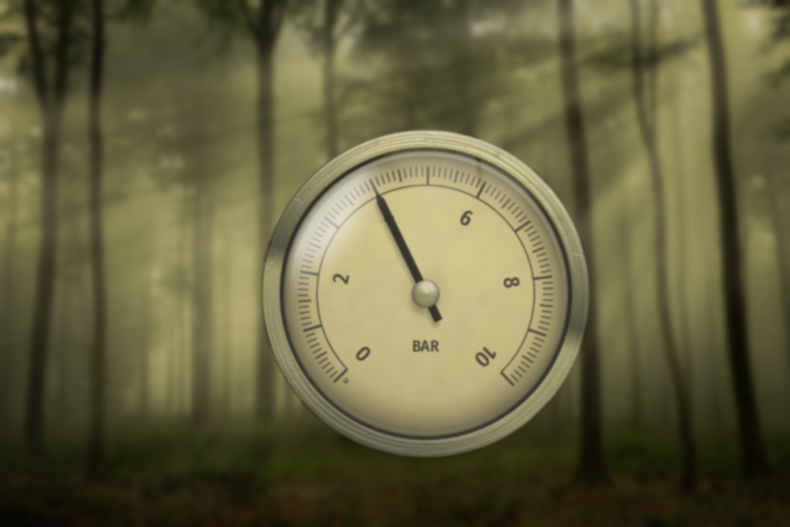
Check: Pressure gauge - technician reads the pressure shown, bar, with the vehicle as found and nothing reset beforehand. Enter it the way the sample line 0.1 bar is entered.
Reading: 4 bar
